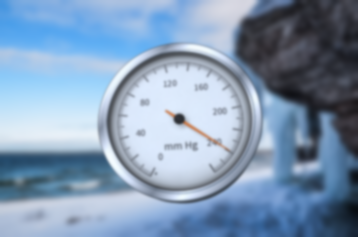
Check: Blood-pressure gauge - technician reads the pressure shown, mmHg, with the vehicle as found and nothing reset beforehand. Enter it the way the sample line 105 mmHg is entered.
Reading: 240 mmHg
